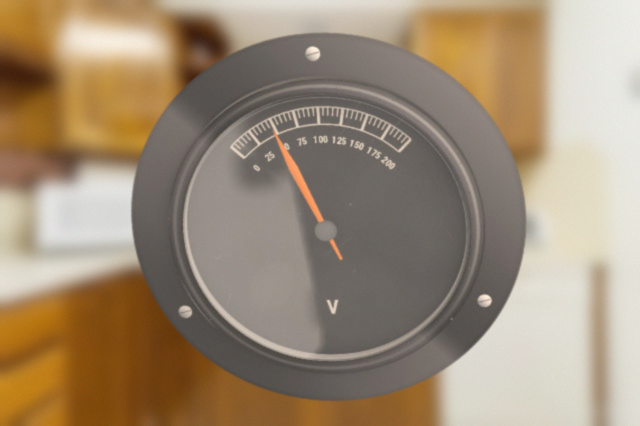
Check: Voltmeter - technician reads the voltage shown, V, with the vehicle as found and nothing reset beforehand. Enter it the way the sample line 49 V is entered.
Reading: 50 V
